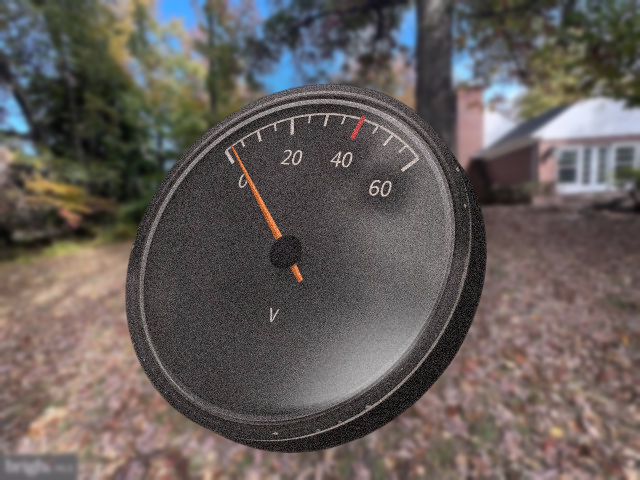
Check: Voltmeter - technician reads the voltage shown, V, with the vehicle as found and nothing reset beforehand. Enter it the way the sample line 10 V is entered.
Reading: 2.5 V
